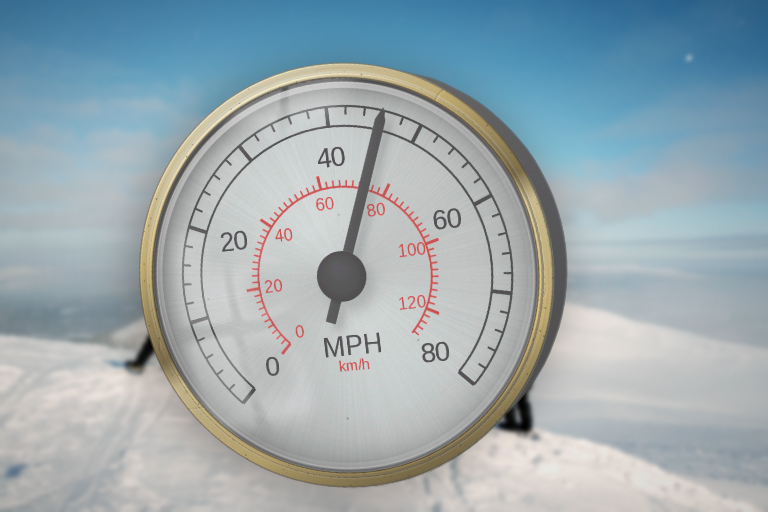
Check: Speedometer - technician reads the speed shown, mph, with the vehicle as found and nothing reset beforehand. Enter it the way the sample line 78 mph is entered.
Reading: 46 mph
